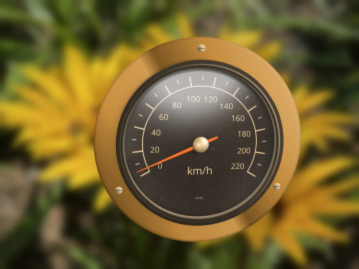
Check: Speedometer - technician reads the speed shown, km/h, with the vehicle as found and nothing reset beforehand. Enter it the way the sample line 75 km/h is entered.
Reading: 5 km/h
